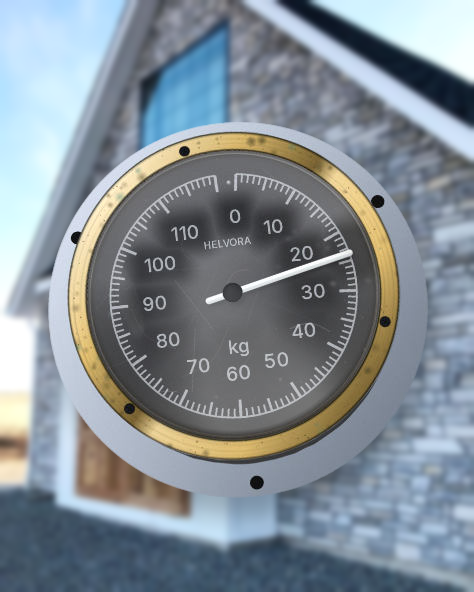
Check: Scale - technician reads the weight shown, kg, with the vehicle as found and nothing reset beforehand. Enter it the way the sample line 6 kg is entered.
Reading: 24 kg
